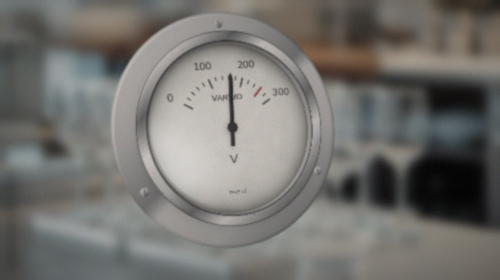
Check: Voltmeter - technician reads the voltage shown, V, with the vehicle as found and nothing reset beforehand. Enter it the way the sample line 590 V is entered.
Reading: 160 V
